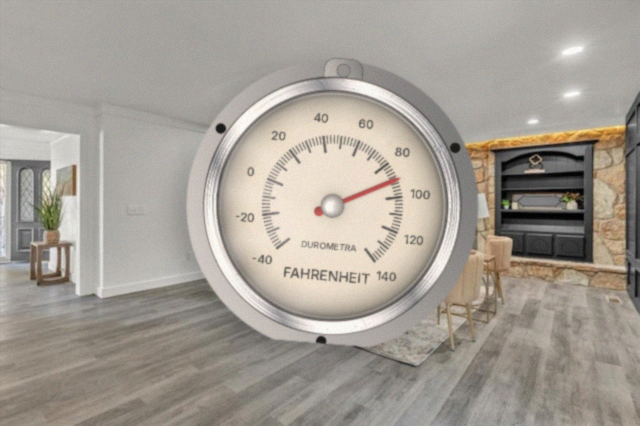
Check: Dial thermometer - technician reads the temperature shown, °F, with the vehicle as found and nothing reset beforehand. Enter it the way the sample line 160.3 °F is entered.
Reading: 90 °F
